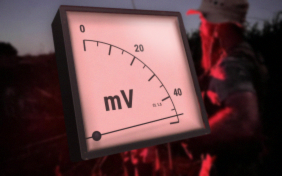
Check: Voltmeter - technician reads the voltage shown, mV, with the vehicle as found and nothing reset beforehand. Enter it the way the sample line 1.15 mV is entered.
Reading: 47.5 mV
